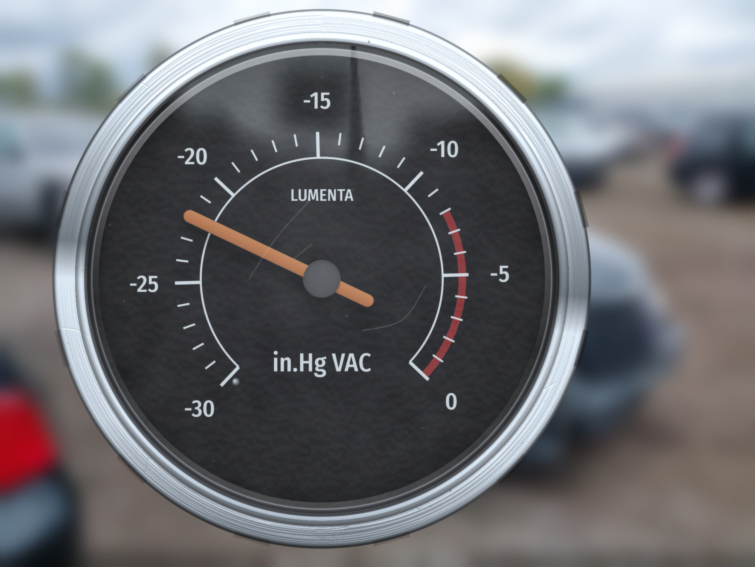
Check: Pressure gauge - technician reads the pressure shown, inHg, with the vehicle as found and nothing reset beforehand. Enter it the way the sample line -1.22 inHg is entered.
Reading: -22 inHg
